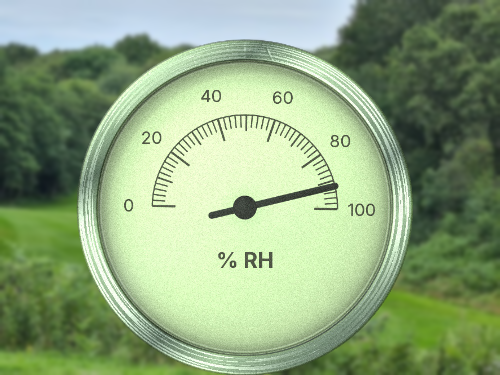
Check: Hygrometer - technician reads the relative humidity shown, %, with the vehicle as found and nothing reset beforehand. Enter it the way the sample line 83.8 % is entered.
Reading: 92 %
